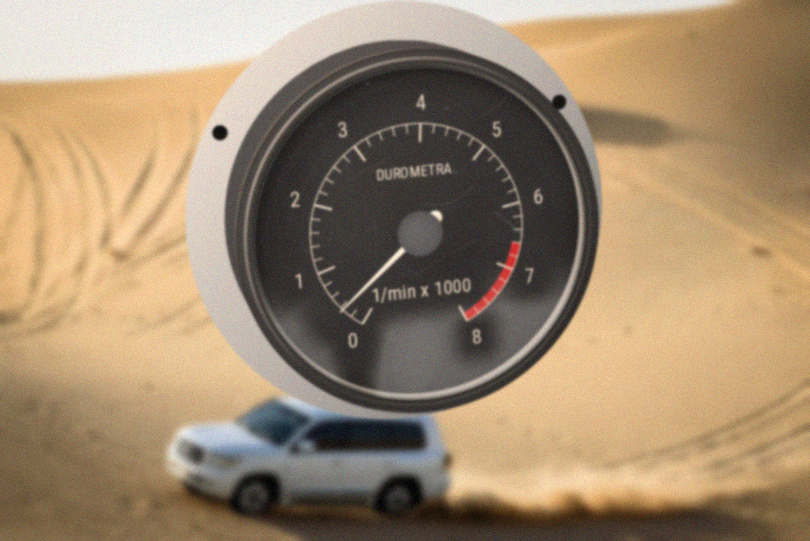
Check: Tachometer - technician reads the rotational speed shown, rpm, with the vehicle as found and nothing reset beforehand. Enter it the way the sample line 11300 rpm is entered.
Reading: 400 rpm
